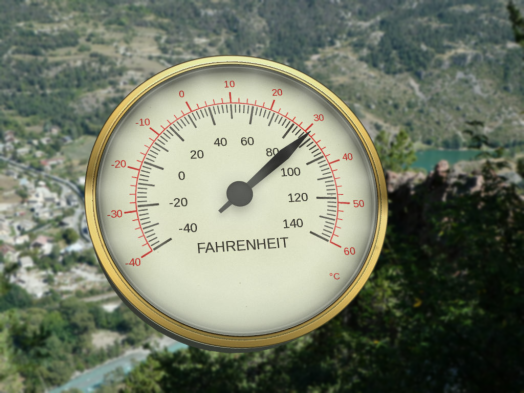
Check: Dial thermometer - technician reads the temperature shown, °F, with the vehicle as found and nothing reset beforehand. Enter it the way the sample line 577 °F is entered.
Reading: 88 °F
